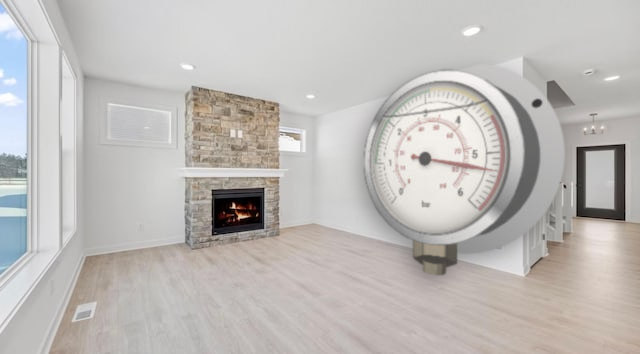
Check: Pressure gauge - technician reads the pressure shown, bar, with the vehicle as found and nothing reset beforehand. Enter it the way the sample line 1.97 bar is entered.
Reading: 5.3 bar
